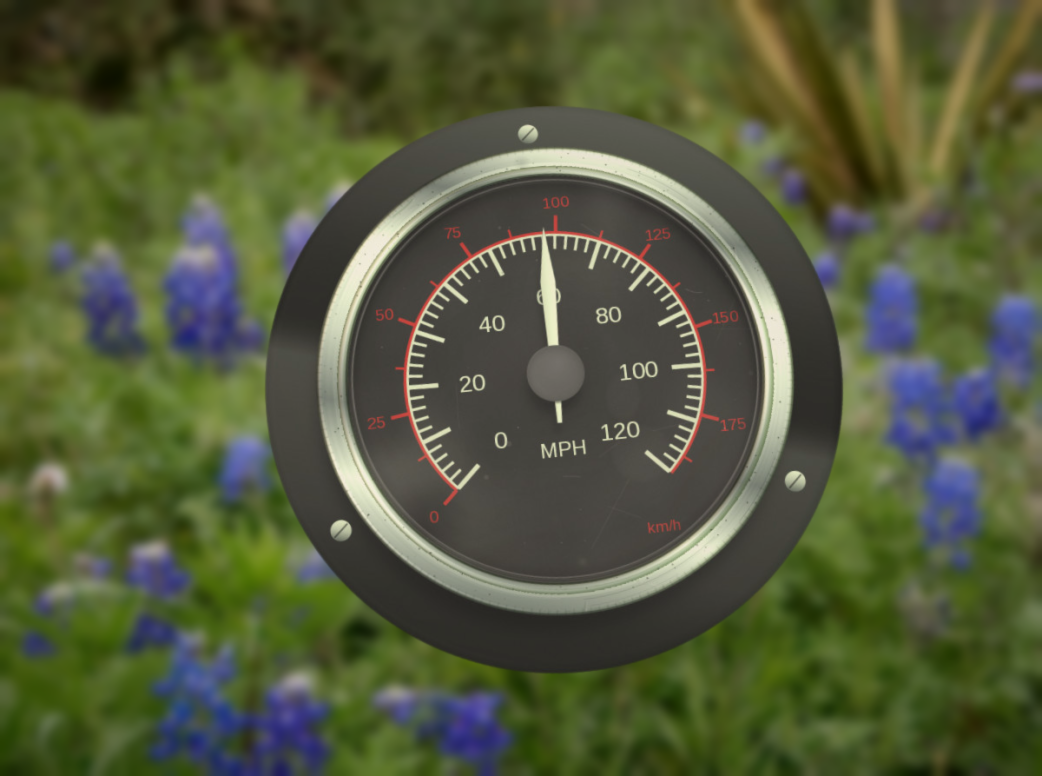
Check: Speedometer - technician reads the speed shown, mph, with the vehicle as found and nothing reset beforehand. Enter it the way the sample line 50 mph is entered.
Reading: 60 mph
